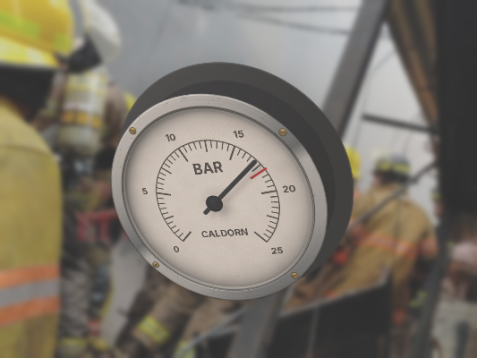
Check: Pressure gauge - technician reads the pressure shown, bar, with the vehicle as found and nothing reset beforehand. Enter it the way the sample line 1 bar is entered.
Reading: 17 bar
